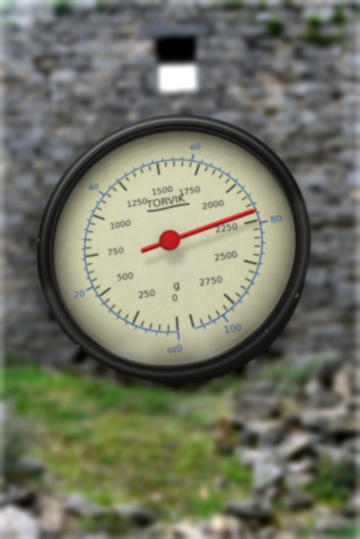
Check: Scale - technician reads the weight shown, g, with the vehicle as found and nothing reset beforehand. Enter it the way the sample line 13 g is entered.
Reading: 2200 g
